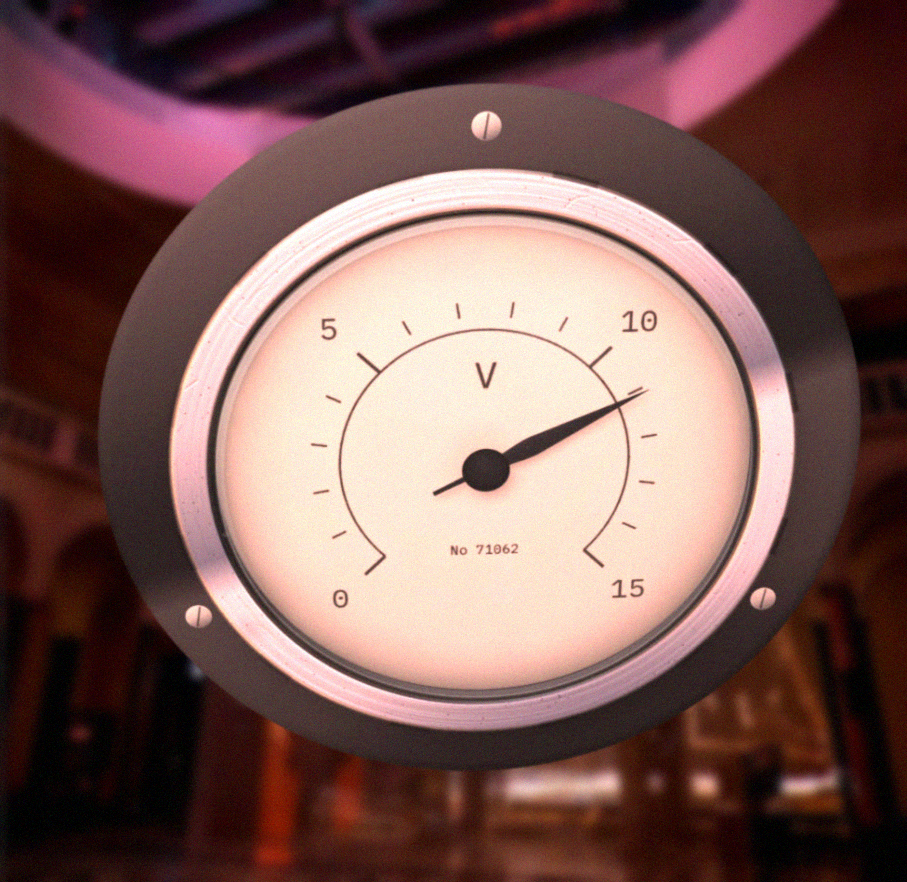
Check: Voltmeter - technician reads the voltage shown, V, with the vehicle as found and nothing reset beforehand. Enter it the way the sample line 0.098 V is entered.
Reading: 11 V
